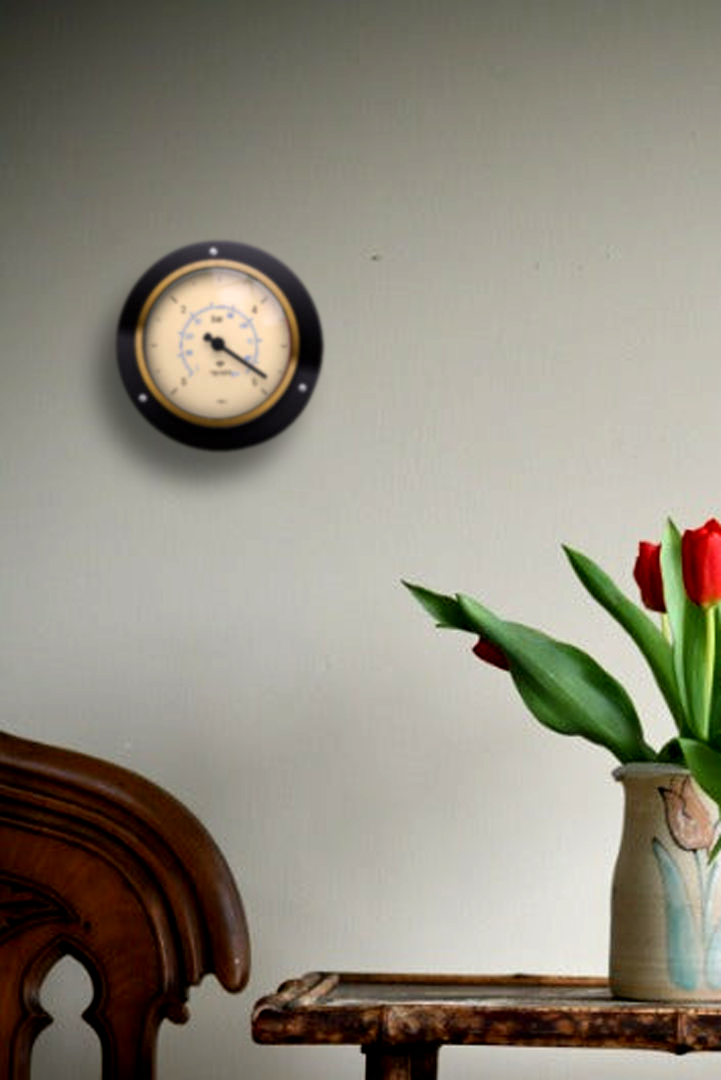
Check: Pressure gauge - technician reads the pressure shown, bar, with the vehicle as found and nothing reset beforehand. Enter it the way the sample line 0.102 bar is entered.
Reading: 5.75 bar
